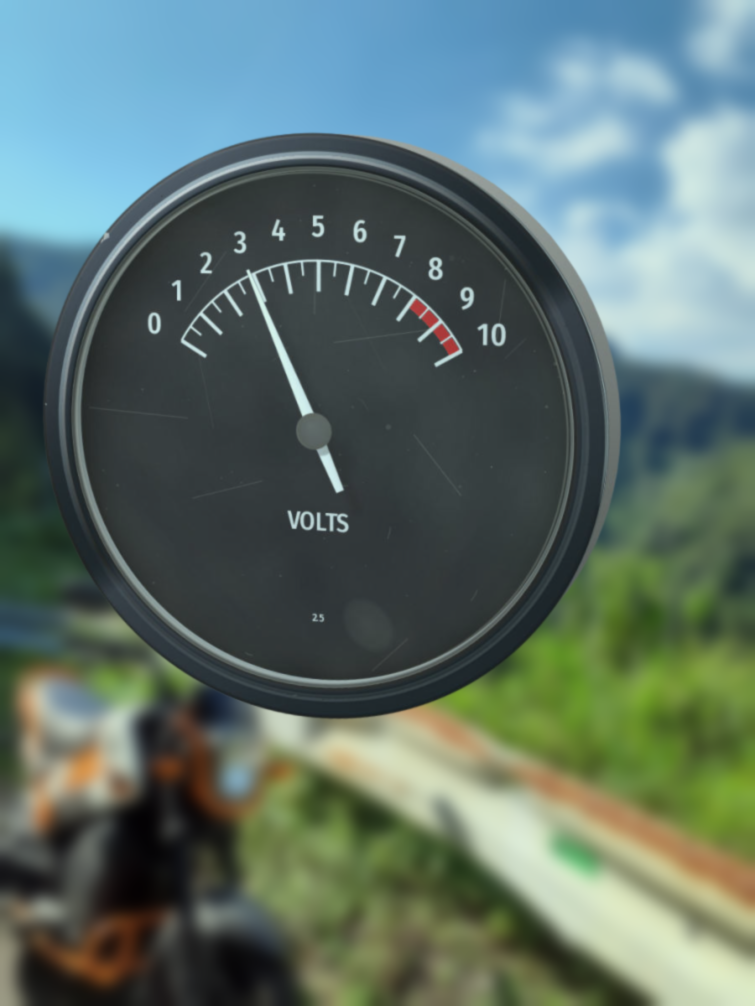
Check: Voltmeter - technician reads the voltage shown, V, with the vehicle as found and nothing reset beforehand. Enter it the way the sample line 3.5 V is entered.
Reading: 3 V
